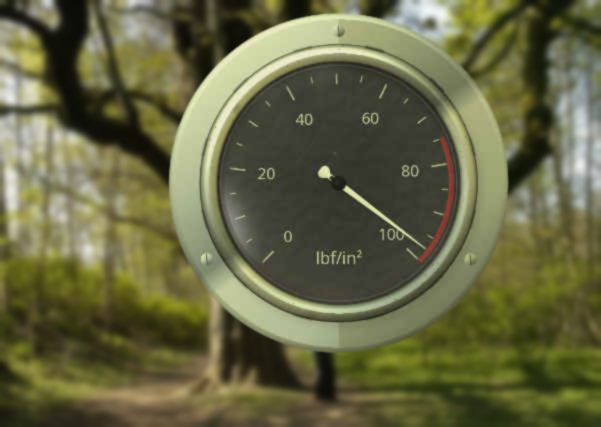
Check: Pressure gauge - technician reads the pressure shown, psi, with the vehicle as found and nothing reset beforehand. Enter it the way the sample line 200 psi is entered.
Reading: 97.5 psi
